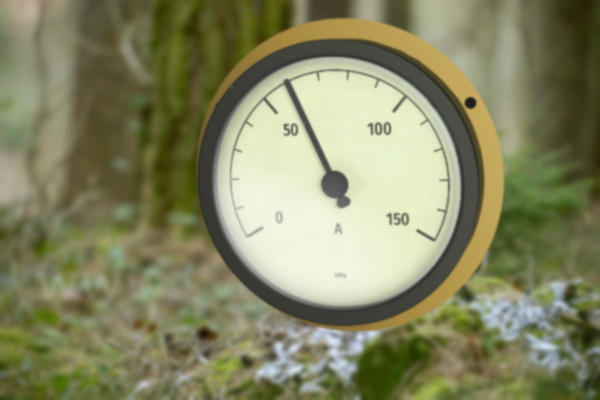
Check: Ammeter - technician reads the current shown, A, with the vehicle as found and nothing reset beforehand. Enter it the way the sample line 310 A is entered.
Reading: 60 A
